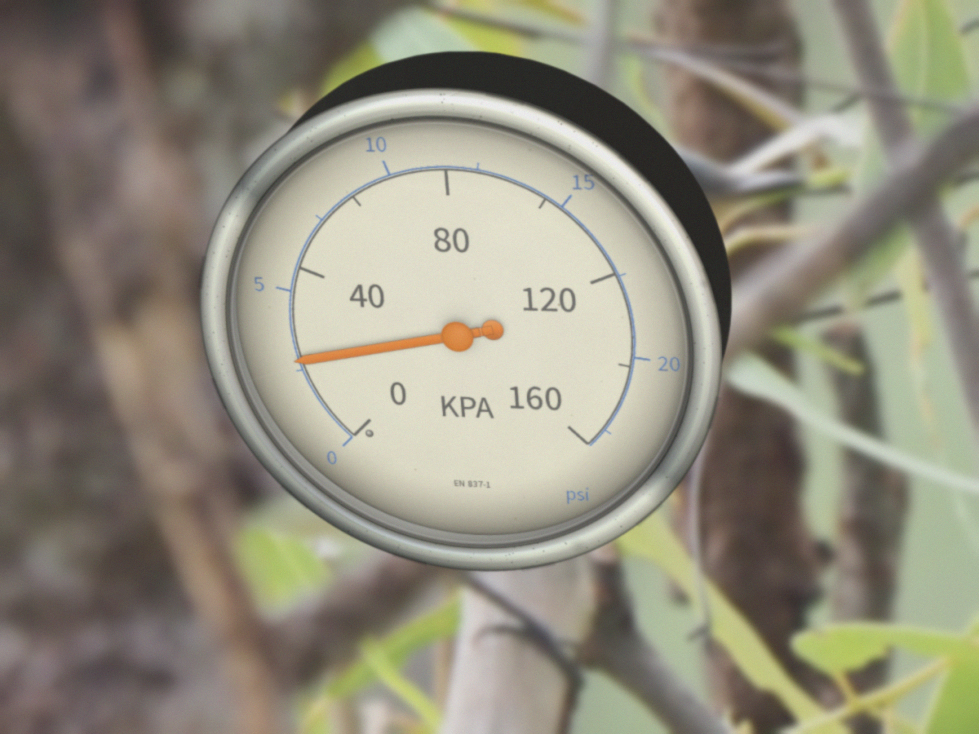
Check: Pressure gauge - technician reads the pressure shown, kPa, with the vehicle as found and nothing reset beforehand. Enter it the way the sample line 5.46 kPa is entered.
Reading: 20 kPa
